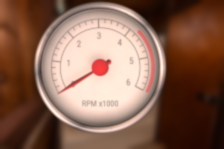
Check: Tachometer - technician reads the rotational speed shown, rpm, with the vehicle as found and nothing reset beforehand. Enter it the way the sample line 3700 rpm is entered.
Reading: 0 rpm
